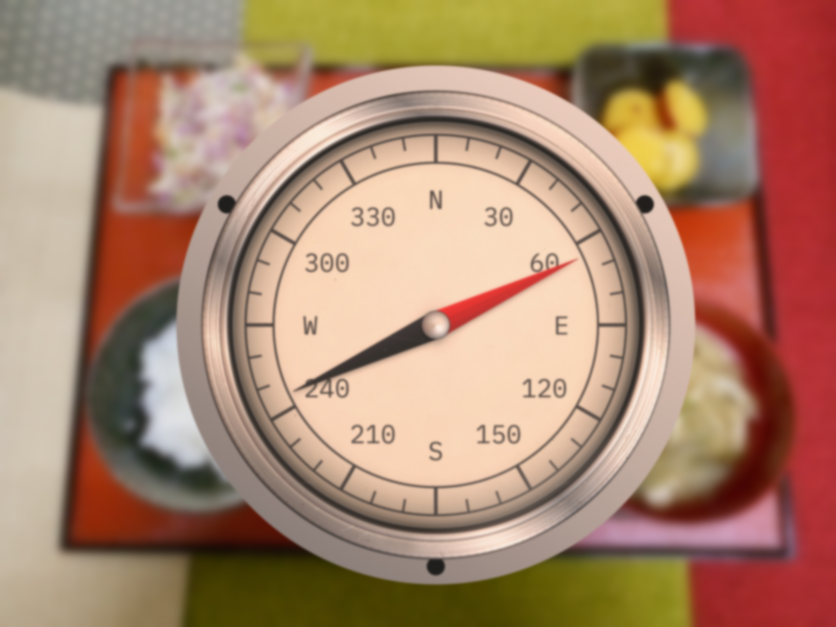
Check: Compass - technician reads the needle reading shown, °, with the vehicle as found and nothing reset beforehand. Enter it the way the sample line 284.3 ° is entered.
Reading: 65 °
